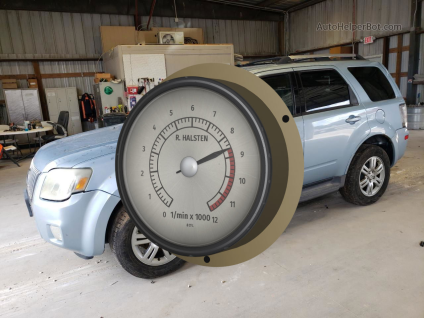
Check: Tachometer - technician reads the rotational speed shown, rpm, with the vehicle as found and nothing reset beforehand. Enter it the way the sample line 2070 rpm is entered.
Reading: 8600 rpm
